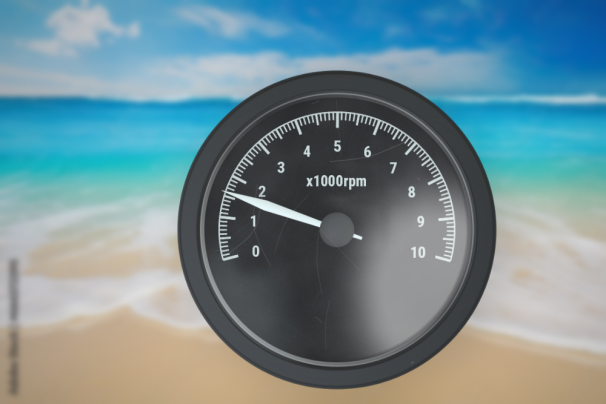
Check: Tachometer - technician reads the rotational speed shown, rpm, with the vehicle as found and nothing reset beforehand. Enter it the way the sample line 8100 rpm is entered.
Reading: 1600 rpm
